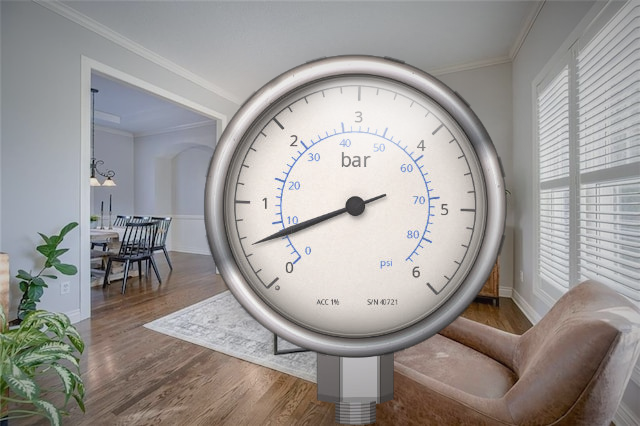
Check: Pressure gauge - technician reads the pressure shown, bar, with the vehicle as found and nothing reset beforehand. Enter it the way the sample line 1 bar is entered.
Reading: 0.5 bar
